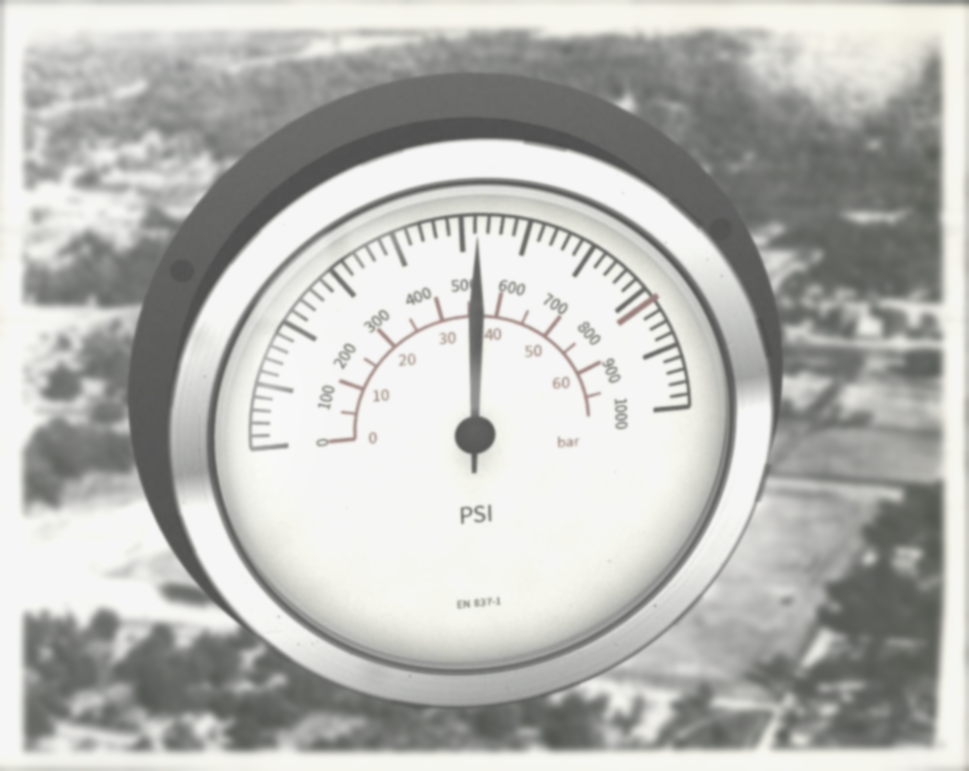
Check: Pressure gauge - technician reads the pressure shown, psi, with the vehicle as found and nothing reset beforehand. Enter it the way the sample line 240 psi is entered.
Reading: 520 psi
